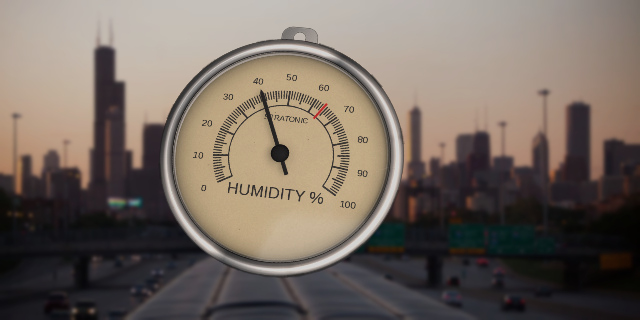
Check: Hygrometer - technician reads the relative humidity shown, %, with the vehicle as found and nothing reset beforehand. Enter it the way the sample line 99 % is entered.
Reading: 40 %
